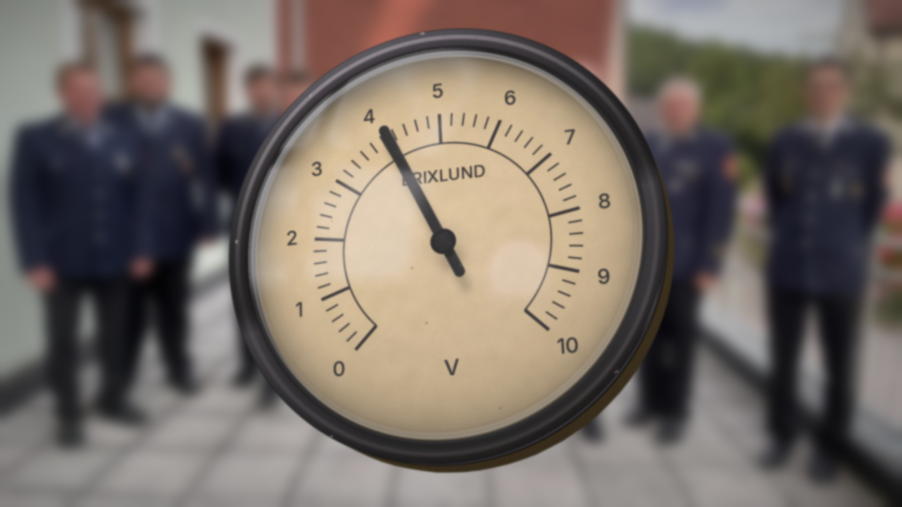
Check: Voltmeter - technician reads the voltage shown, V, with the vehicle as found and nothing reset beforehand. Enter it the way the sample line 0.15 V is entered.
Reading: 4.1 V
